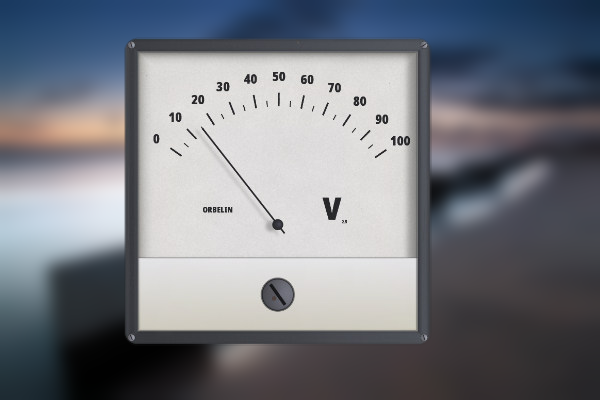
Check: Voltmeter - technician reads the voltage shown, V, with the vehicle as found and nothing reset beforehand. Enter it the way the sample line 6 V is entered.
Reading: 15 V
